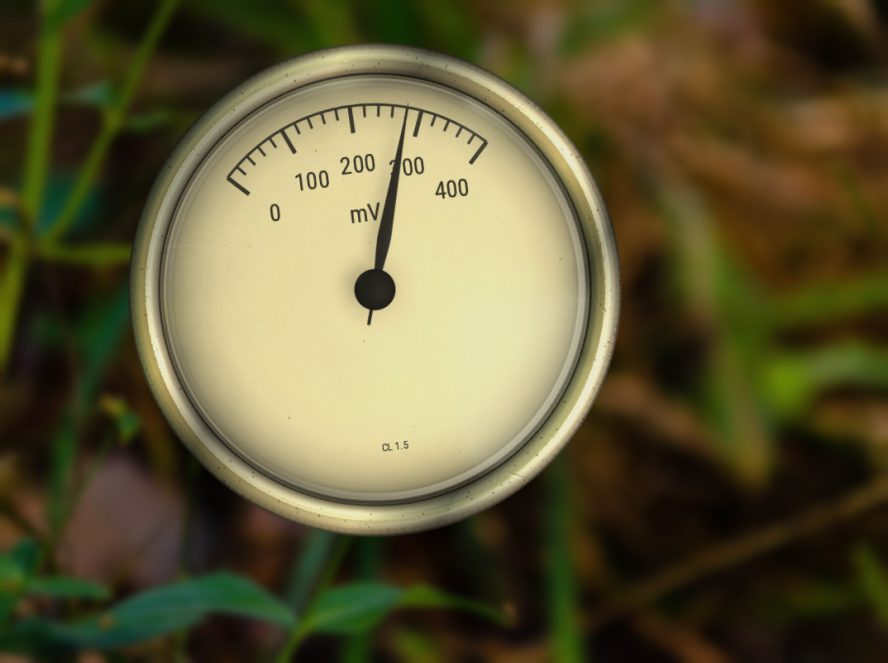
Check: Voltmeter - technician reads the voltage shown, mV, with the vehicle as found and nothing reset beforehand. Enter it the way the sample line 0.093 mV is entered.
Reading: 280 mV
